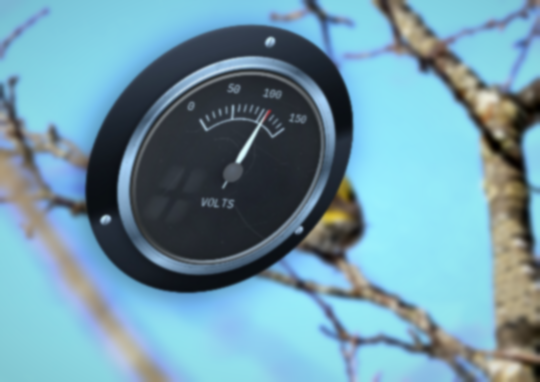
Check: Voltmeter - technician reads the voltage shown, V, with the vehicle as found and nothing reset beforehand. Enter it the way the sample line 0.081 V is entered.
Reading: 100 V
